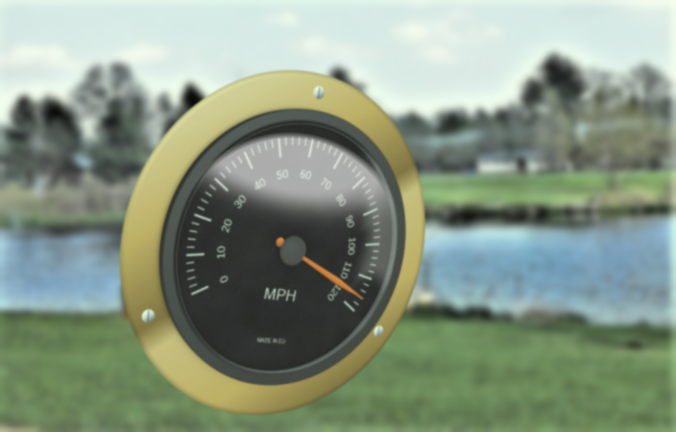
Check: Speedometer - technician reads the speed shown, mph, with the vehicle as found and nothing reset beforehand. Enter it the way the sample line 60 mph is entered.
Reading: 116 mph
